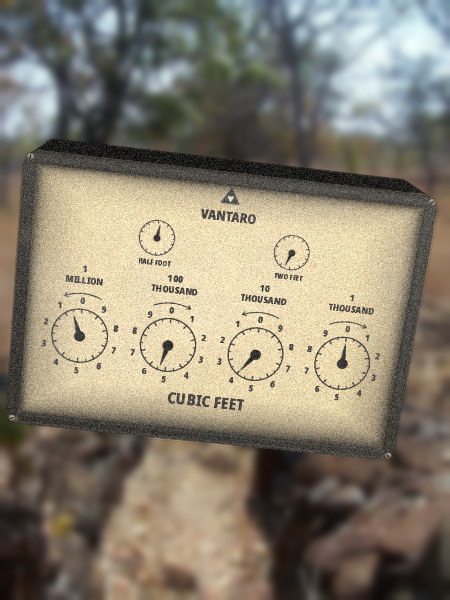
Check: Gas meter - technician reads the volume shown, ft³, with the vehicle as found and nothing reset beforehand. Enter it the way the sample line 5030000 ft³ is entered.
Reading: 54000 ft³
